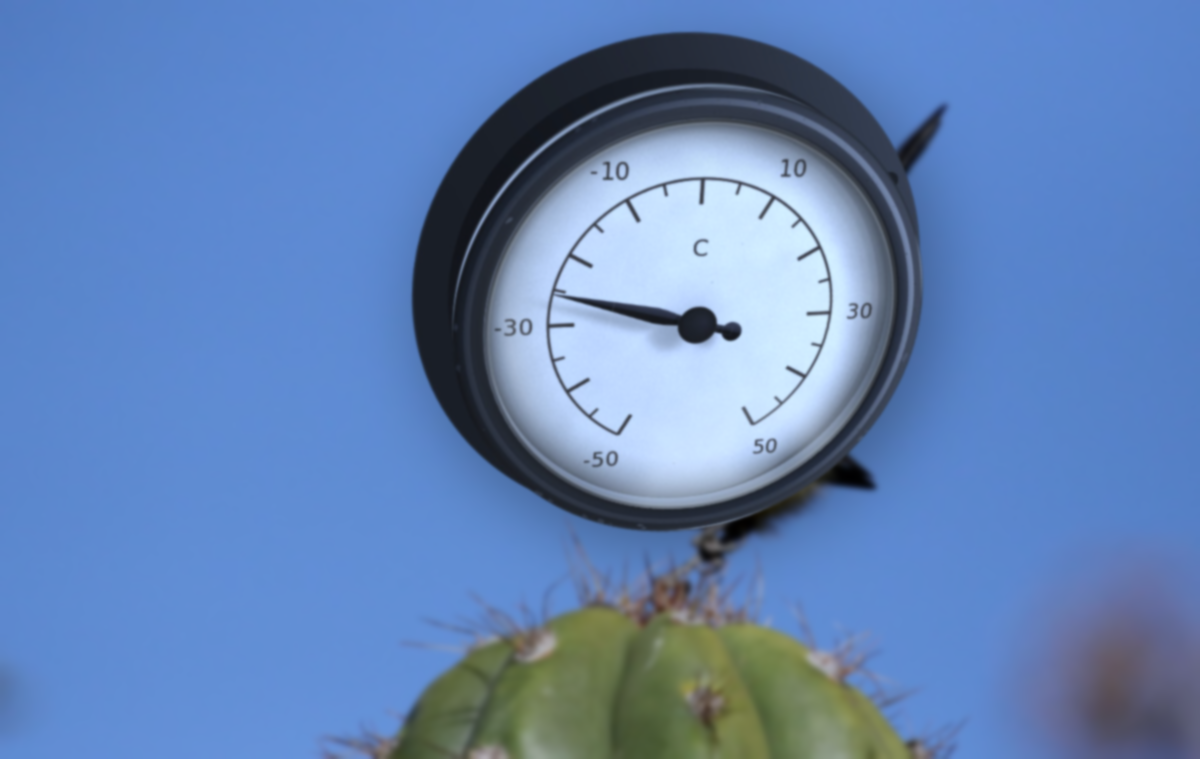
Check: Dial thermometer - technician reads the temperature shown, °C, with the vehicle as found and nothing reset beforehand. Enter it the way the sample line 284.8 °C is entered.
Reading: -25 °C
